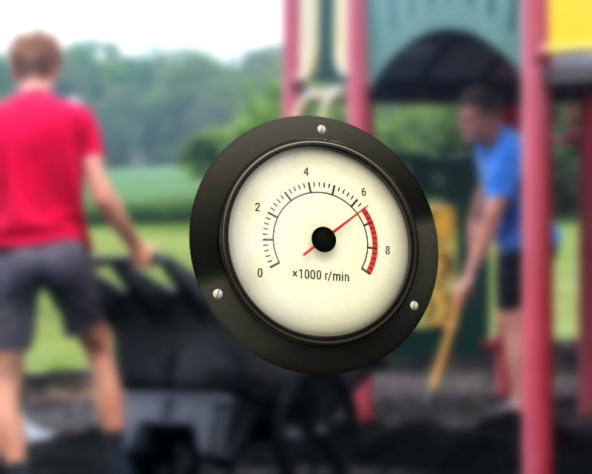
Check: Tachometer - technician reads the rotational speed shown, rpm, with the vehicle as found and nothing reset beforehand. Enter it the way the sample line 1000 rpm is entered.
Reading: 6400 rpm
